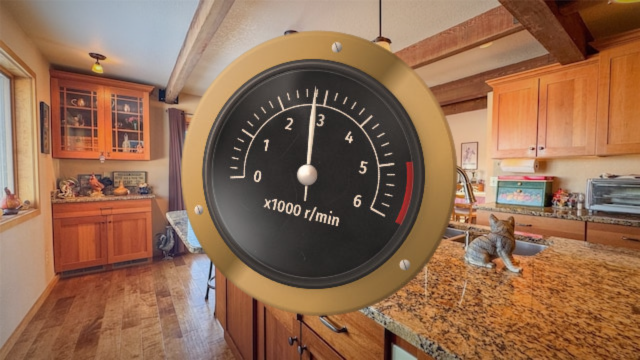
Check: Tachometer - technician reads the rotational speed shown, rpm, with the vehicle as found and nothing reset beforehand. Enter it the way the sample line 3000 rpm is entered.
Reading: 2800 rpm
